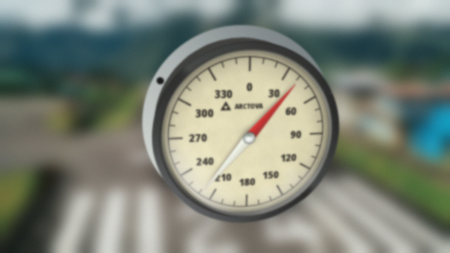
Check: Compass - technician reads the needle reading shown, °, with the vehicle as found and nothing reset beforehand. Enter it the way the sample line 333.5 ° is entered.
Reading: 40 °
